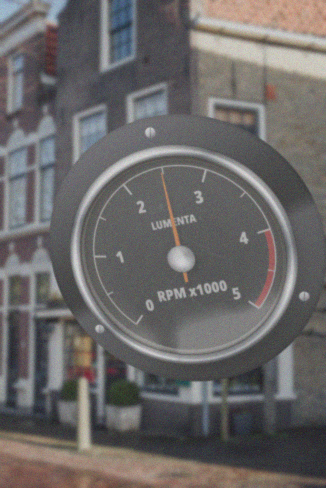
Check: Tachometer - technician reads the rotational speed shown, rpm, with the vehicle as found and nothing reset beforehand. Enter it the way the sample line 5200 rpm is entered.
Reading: 2500 rpm
